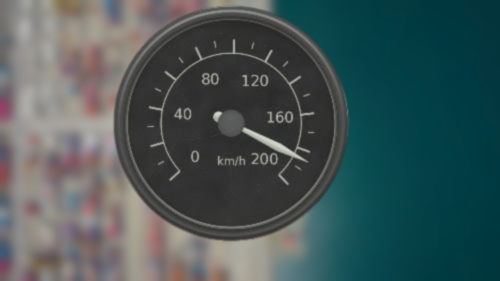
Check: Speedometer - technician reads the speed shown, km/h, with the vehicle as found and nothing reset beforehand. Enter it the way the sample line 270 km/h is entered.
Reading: 185 km/h
